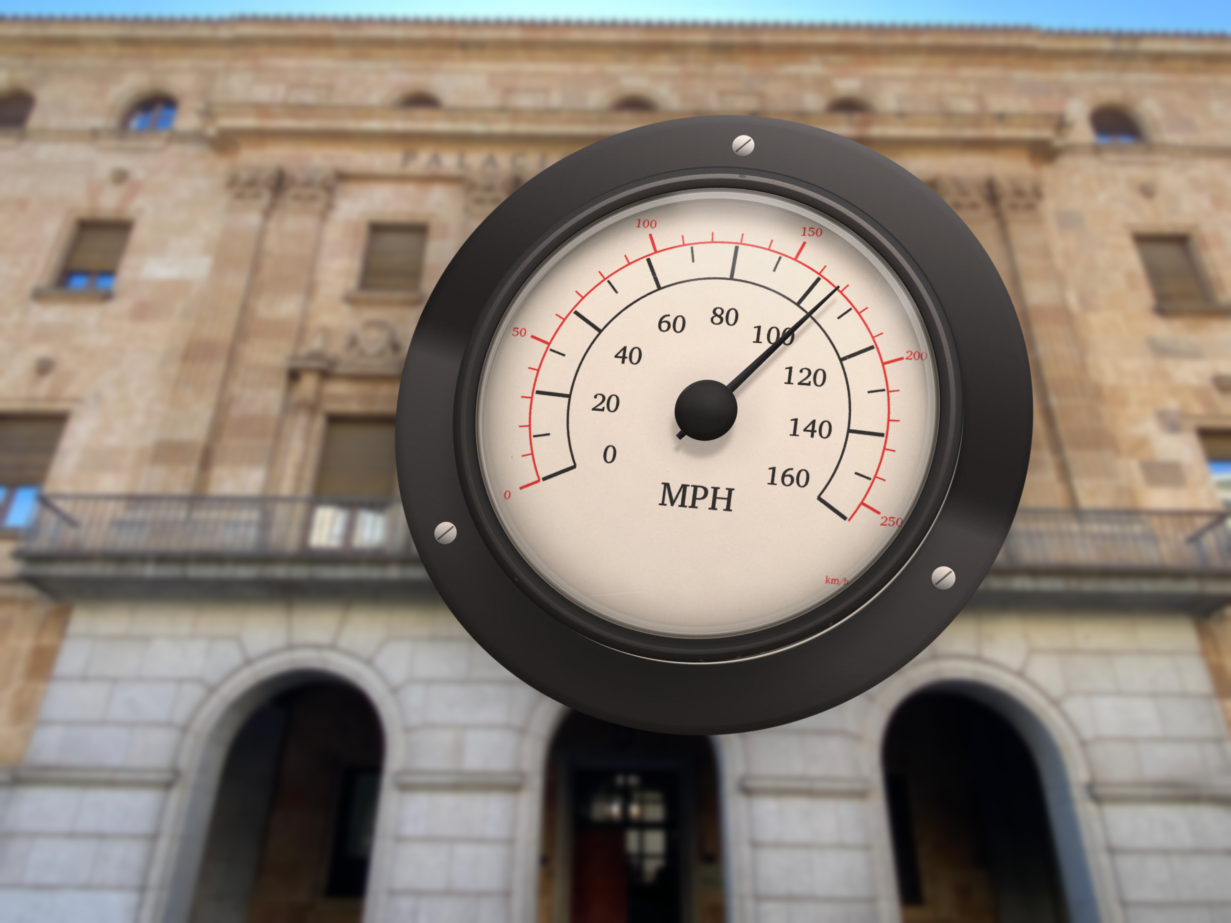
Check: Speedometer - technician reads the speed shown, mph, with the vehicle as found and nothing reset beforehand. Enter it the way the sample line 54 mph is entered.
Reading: 105 mph
